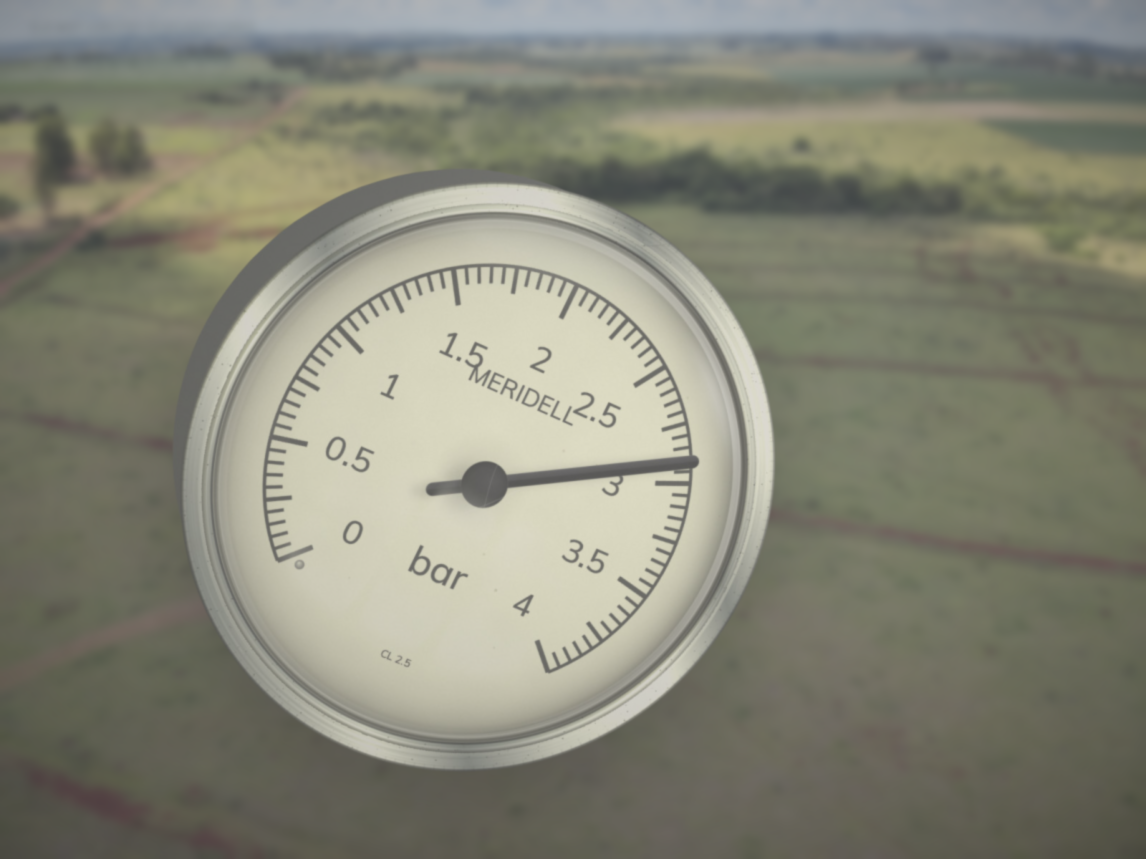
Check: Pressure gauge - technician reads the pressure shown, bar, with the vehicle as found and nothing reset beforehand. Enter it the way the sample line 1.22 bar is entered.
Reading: 2.9 bar
